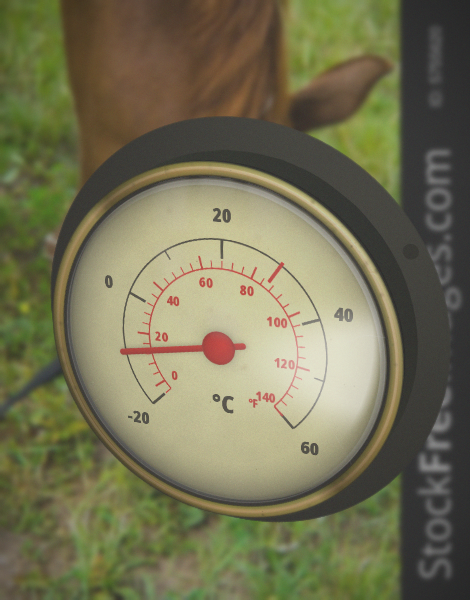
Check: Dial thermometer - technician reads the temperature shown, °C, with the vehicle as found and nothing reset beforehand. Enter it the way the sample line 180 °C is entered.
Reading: -10 °C
